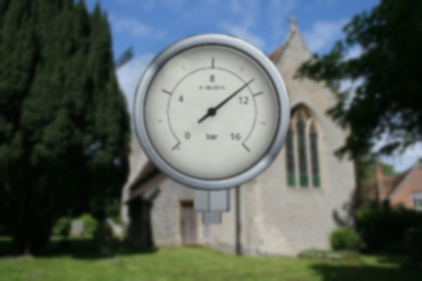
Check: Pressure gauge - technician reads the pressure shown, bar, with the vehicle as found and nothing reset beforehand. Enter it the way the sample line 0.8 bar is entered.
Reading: 11 bar
